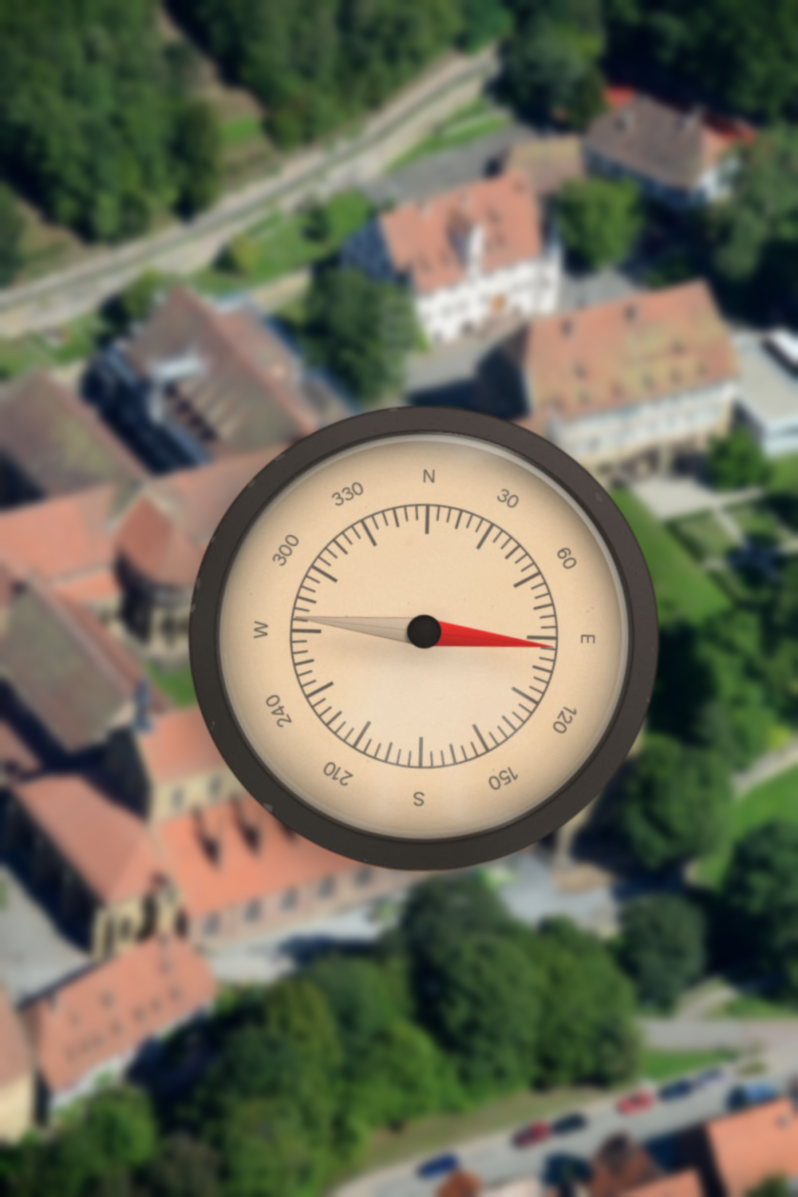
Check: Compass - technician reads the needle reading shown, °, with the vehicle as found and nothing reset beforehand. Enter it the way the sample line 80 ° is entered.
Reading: 95 °
